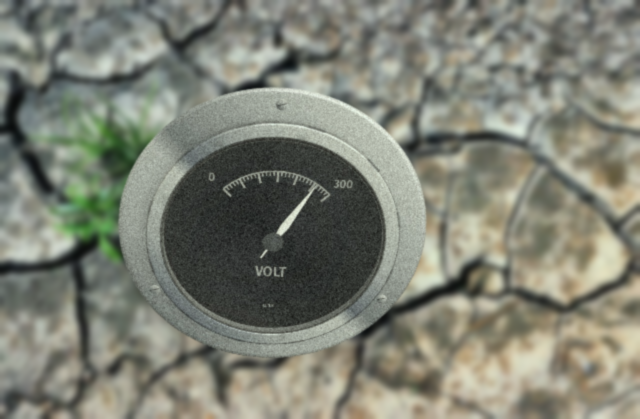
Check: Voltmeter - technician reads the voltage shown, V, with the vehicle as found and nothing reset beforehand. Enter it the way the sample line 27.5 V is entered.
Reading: 250 V
